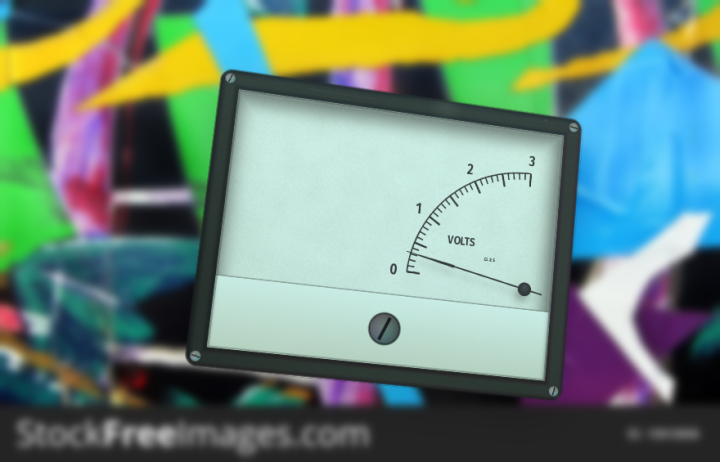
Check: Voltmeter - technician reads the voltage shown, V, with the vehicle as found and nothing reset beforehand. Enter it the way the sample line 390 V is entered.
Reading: 0.3 V
